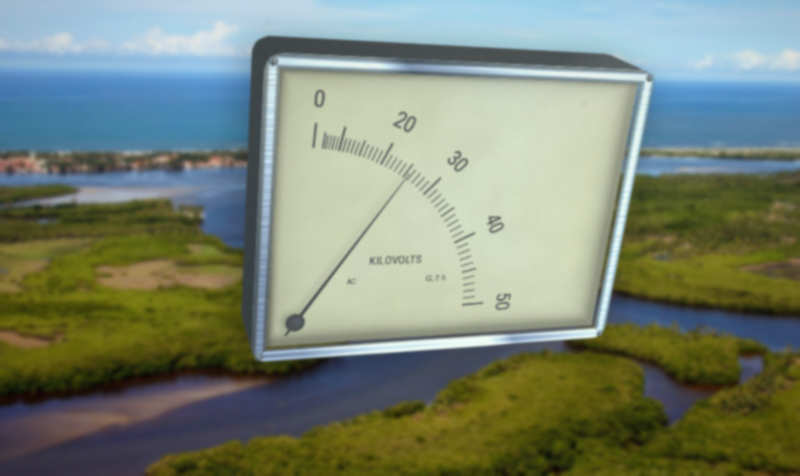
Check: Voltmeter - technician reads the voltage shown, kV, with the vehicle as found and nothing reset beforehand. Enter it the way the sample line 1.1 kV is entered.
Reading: 25 kV
